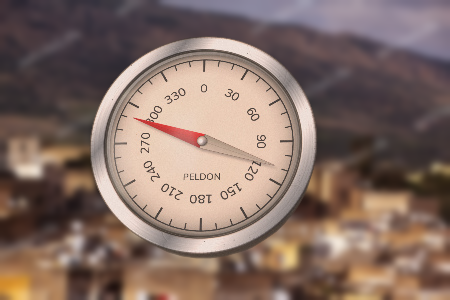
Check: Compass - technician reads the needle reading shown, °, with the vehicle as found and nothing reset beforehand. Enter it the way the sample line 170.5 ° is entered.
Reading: 290 °
